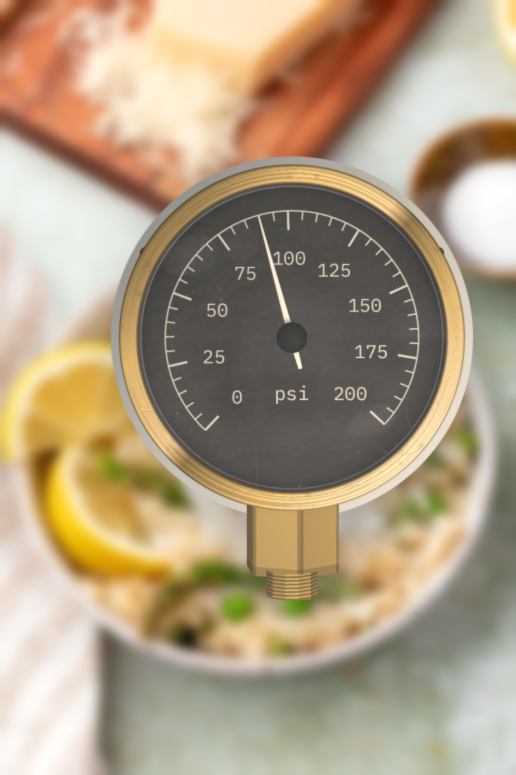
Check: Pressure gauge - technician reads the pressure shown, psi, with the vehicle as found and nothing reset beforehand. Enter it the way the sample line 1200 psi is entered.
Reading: 90 psi
